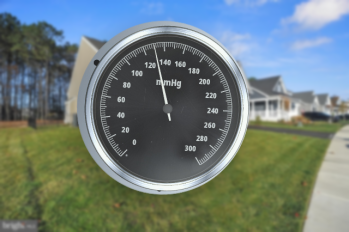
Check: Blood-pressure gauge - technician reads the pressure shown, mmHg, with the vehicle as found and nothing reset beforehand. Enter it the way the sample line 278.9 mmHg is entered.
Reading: 130 mmHg
